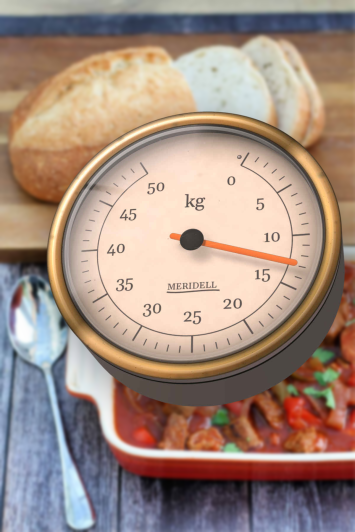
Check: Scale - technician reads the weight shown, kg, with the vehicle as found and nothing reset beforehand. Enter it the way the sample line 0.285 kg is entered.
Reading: 13 kg
